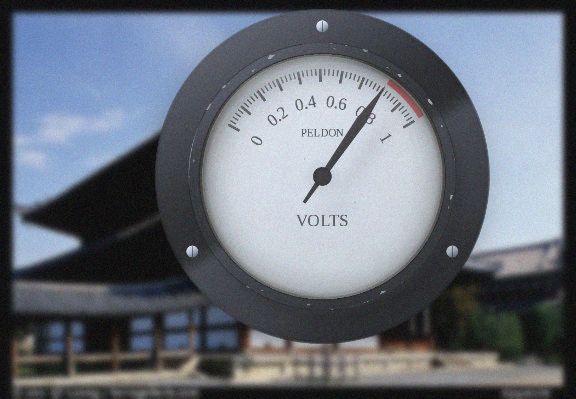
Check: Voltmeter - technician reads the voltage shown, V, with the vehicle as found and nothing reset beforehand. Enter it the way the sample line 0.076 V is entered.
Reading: 0.8 V
